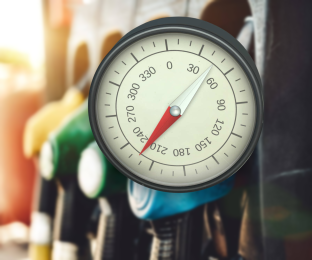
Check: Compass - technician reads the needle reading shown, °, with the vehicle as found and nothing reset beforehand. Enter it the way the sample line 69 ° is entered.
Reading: 225 °
